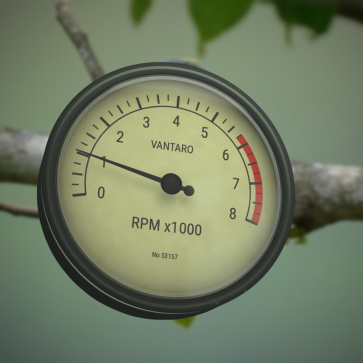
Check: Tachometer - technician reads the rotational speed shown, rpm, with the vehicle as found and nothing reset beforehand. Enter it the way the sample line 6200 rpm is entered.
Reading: 1000 rpm
